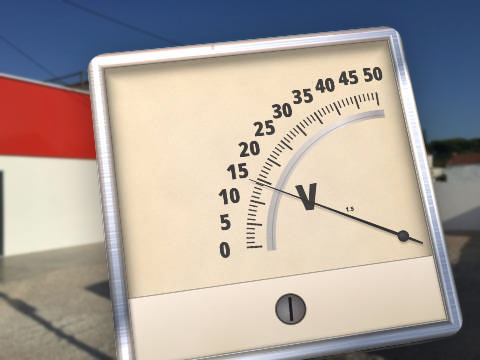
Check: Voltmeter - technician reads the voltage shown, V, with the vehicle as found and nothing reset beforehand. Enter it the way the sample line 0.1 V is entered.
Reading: 14 V
